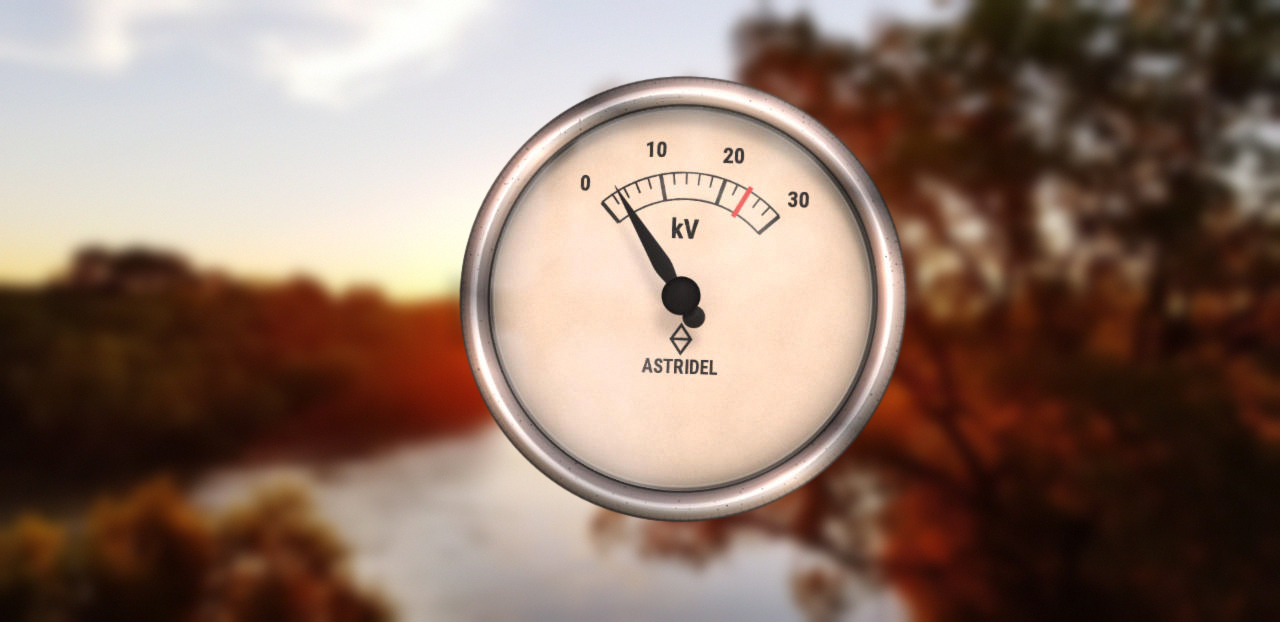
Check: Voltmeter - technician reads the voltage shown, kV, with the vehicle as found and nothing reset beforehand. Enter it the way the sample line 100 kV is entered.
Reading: 3 kV
